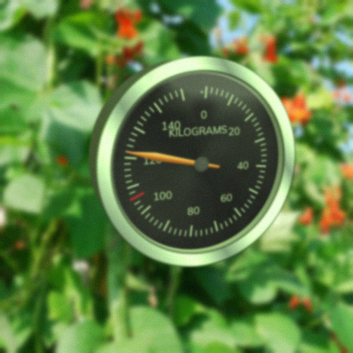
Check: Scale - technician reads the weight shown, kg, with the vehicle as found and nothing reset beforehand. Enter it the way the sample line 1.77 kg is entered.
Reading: 122 kg
